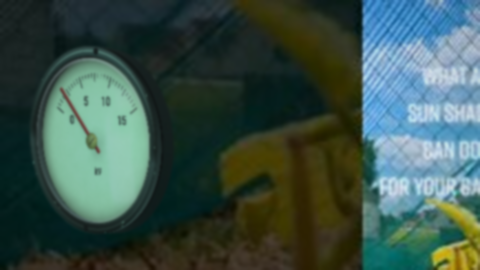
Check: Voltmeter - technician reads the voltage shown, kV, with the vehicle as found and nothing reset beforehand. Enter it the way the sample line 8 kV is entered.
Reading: 2.5 kV
